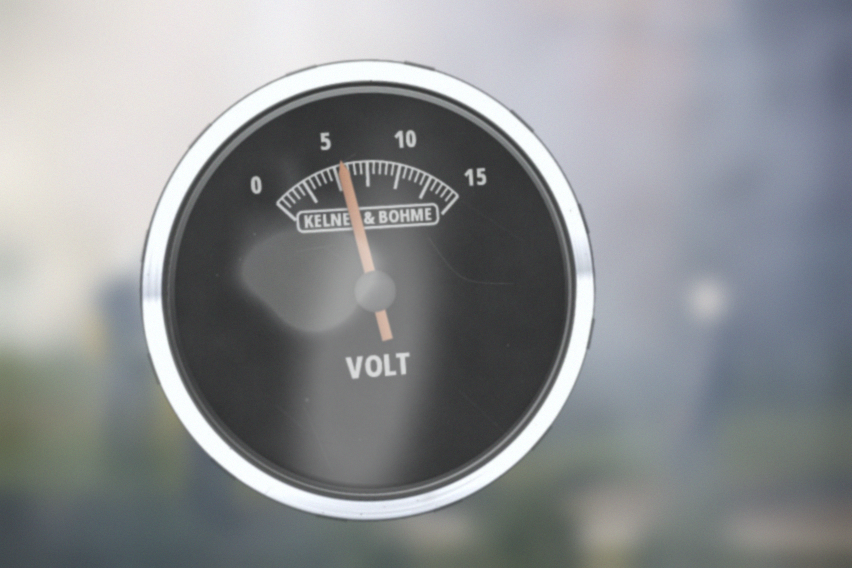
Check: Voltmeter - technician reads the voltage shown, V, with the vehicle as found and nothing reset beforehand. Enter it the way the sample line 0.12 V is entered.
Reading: 5.5 V
